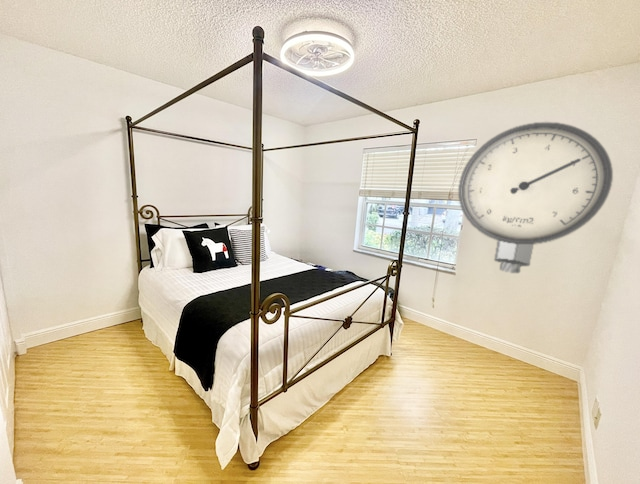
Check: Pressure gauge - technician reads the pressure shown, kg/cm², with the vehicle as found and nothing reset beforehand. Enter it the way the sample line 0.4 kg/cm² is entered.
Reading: 5 kg/cm²
